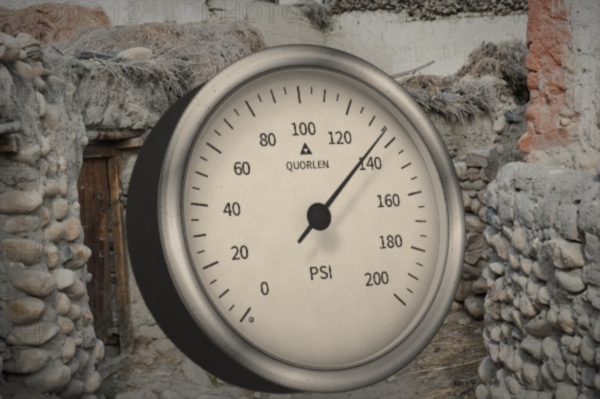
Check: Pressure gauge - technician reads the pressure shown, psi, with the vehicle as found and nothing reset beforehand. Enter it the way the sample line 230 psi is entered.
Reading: 135 psi
